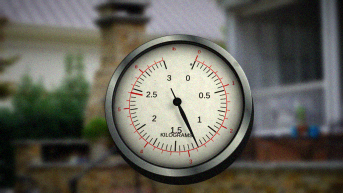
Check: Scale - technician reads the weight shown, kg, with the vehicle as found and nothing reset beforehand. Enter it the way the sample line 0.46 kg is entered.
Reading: 1.25 kg
